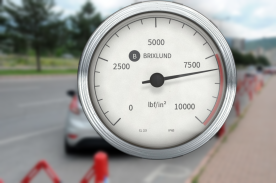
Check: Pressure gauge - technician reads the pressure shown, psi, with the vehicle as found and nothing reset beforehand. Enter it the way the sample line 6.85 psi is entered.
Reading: 8000 psi
